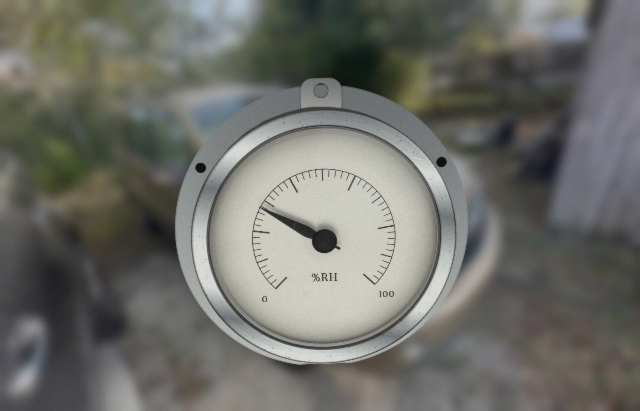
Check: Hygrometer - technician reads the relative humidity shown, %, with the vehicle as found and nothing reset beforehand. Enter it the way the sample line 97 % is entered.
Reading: 28 %
